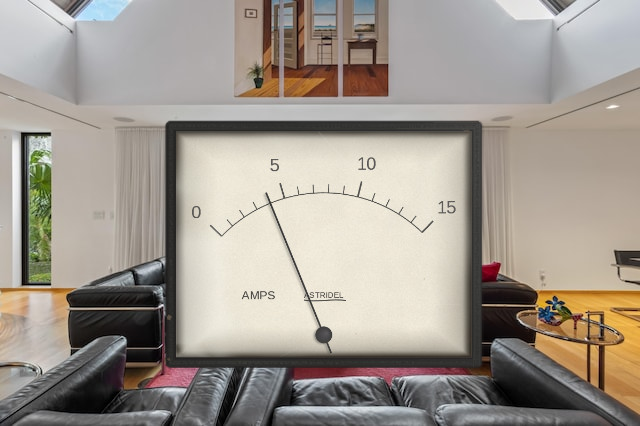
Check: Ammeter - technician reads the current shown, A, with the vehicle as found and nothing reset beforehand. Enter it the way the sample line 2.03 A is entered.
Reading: 4 A
